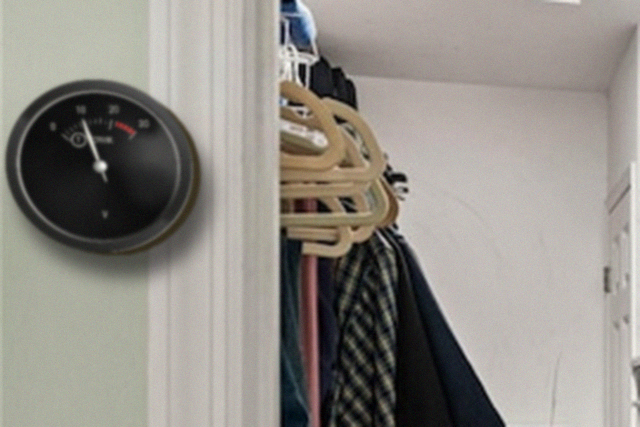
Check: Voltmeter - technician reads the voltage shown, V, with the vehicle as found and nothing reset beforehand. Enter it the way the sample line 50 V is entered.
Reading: 10 V
